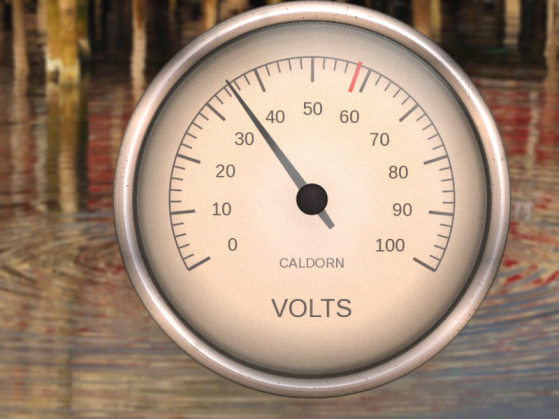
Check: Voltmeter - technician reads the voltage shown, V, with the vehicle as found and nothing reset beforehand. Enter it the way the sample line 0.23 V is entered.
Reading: 35 V
